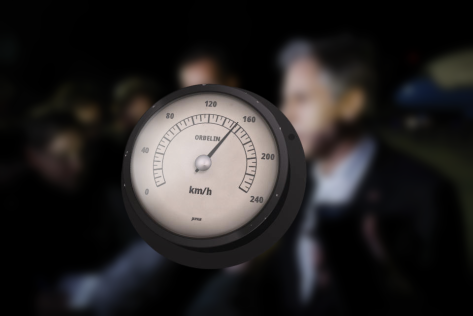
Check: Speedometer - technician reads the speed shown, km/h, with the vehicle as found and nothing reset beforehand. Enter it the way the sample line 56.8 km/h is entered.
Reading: 155 km/h
